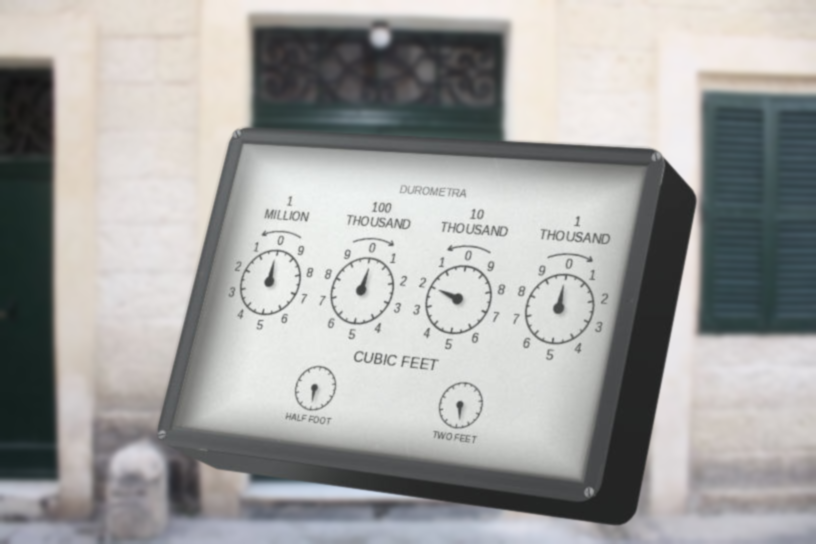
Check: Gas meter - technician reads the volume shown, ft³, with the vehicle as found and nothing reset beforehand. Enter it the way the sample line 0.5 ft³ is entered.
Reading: 2000 ft³
